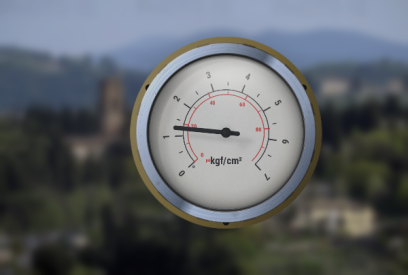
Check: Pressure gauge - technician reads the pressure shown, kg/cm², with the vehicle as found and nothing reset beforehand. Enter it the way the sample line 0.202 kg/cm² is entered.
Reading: 1.25 kg/cm²
